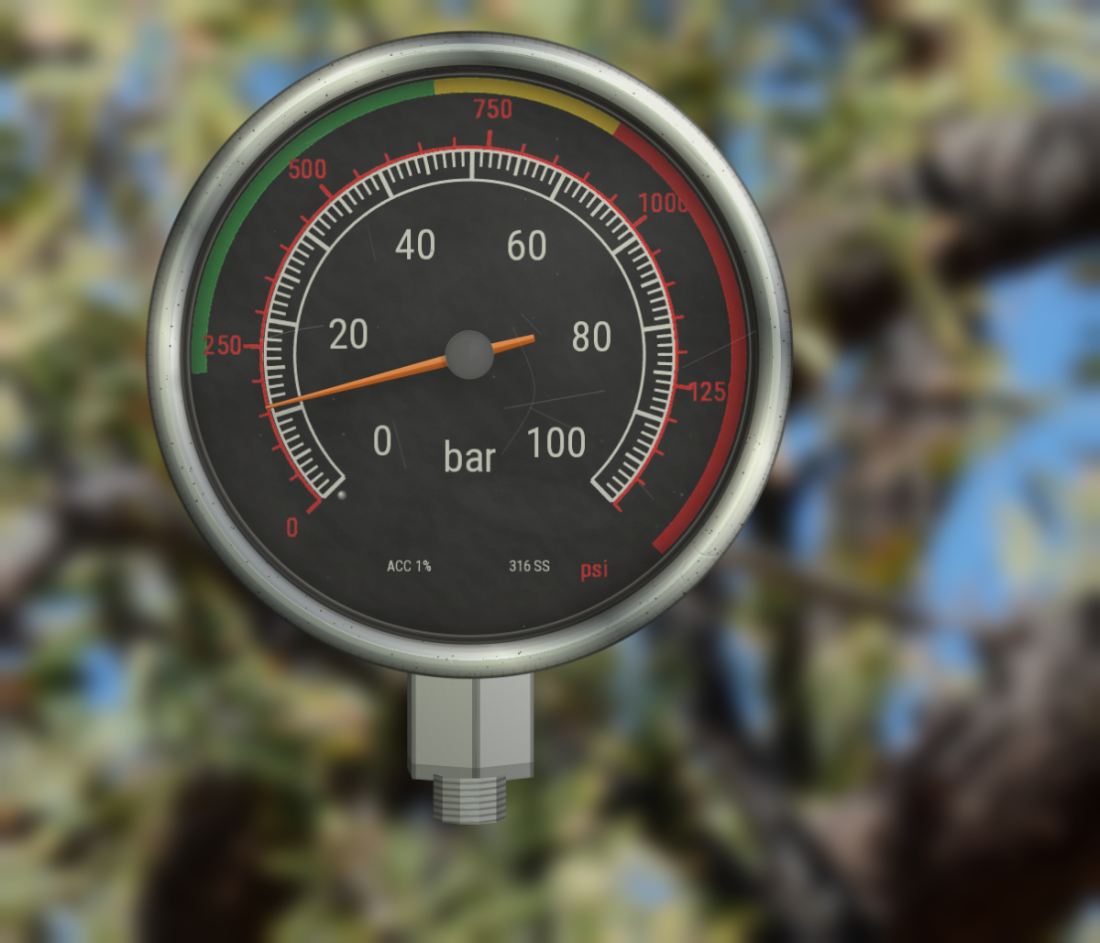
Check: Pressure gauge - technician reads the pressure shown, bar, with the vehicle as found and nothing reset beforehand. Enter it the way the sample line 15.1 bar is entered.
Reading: 11 bar
